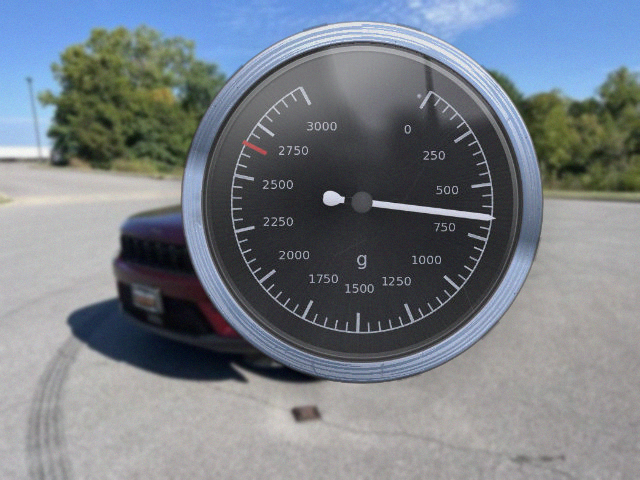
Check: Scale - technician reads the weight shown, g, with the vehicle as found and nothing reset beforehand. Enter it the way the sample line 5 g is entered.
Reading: 650 g
